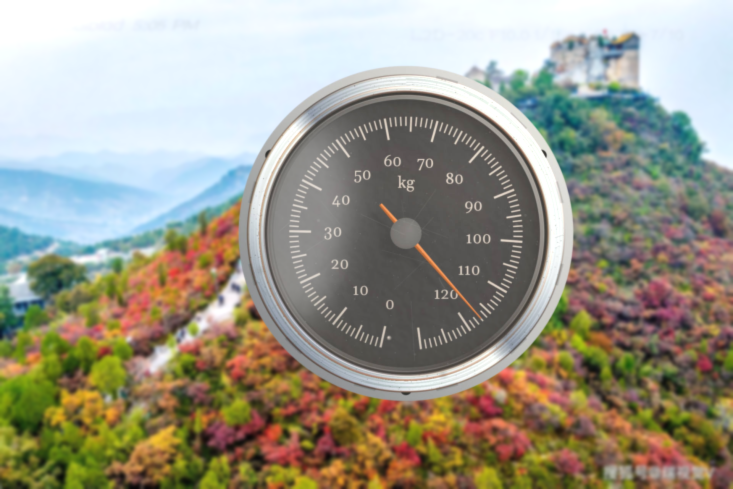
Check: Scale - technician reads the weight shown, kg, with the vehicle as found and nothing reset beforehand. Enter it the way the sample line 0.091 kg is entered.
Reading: 117 kg
